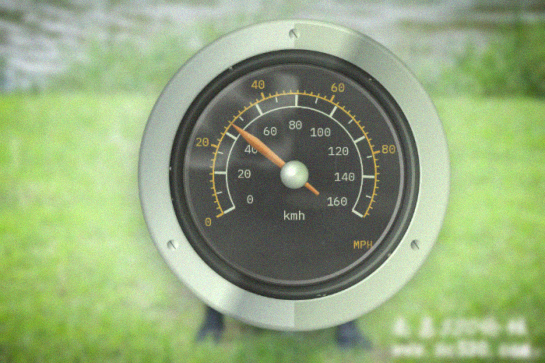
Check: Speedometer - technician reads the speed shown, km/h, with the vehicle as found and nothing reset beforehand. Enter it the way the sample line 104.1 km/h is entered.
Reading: 45 km/h
